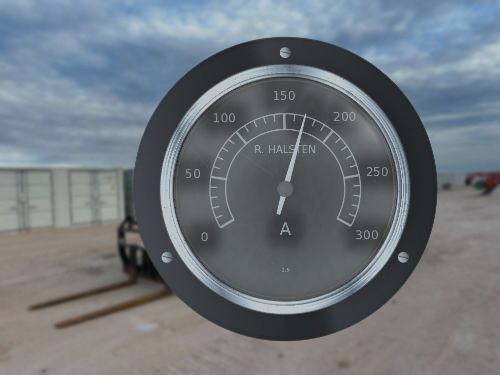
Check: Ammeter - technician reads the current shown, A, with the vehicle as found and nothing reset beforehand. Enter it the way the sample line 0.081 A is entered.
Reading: 170 A
